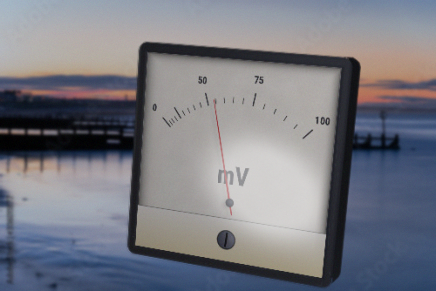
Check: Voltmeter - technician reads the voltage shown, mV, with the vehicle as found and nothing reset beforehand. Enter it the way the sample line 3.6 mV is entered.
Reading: 55 mV
